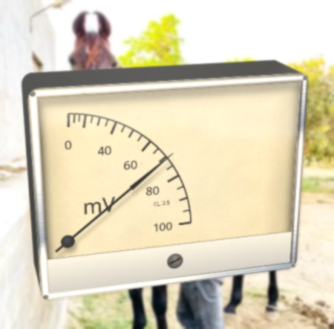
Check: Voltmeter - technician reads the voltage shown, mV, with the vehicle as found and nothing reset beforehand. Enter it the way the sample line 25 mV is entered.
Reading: 70 mV
